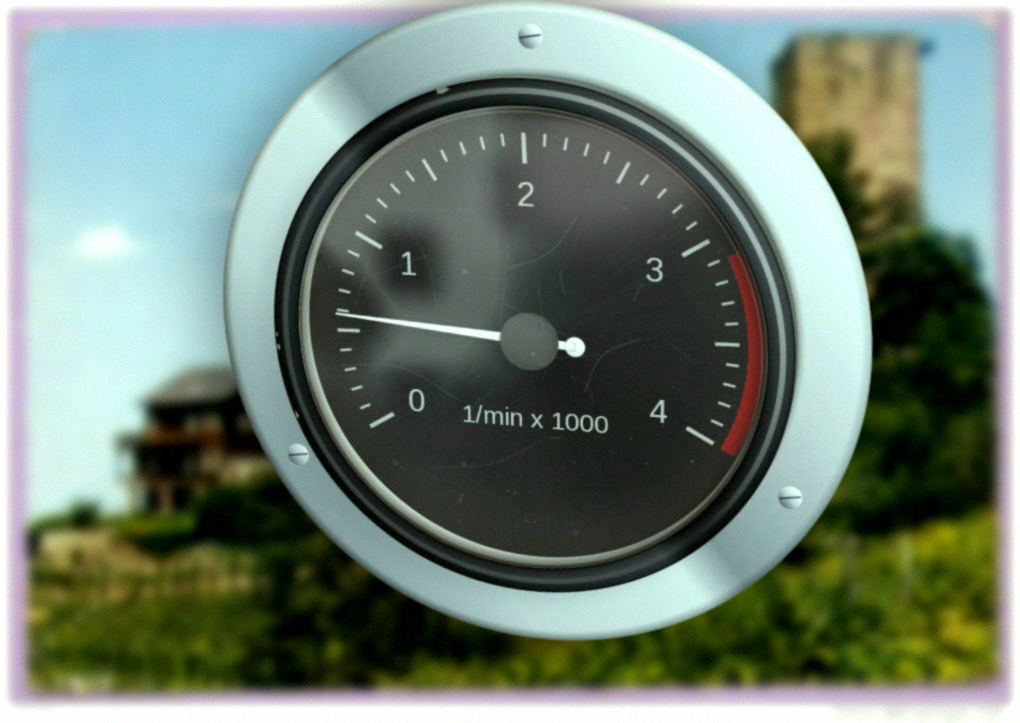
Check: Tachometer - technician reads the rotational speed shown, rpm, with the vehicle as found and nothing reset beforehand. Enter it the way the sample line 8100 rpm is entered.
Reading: 600 rpm
